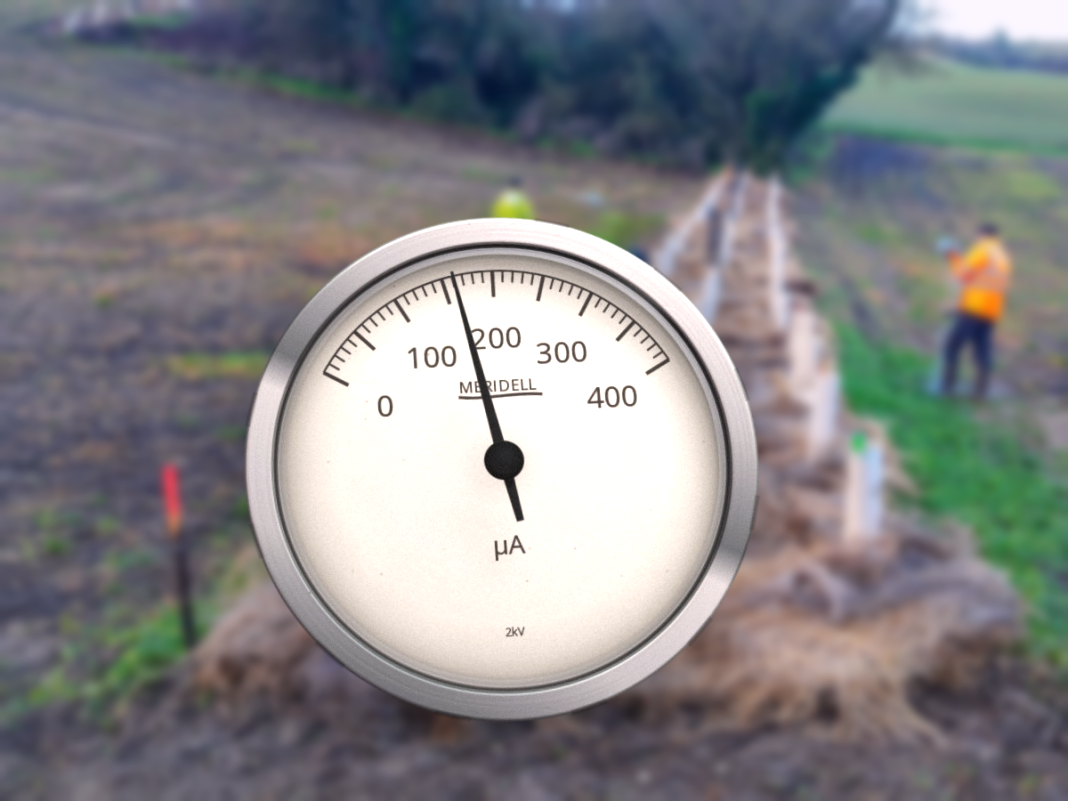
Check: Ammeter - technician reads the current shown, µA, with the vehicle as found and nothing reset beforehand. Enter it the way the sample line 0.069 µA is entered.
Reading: 160 µA
